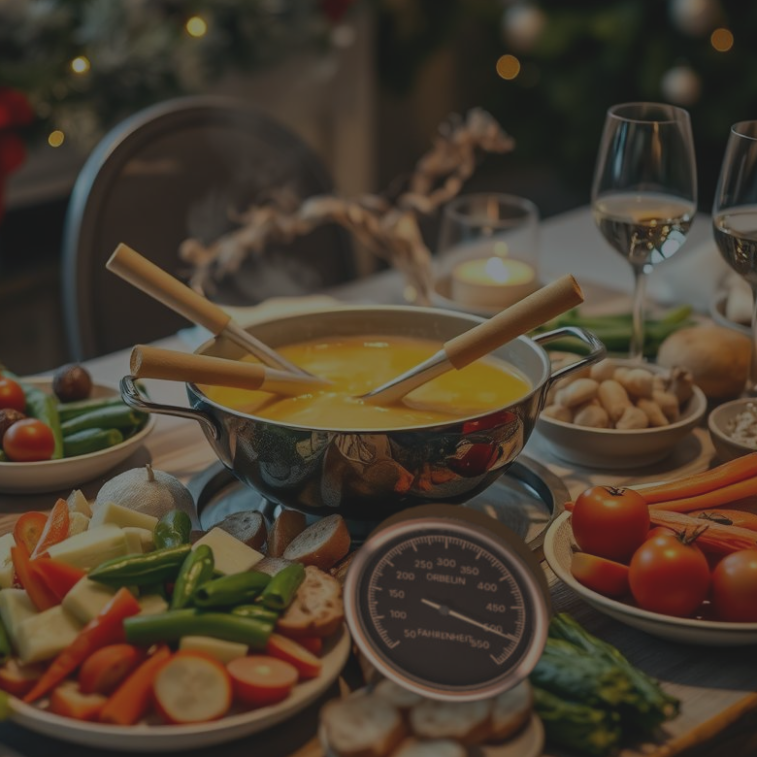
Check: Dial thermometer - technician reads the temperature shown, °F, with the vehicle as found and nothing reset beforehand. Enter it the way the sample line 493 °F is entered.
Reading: 500 °F
